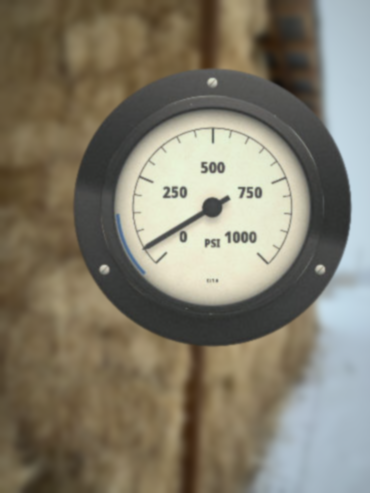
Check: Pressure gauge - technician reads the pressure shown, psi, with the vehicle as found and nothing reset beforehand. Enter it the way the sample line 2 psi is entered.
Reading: 50 psi
